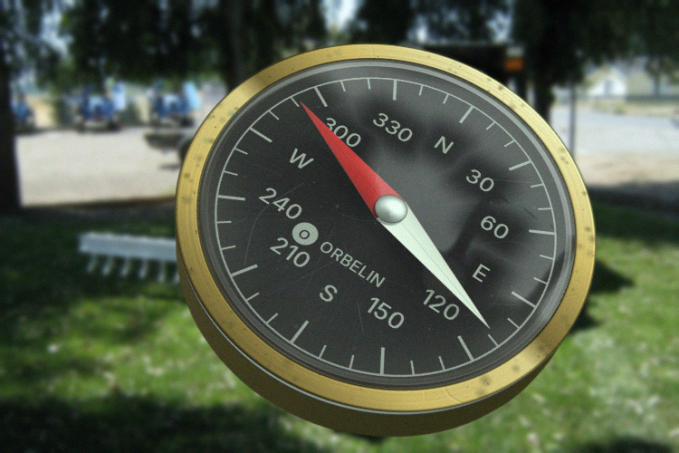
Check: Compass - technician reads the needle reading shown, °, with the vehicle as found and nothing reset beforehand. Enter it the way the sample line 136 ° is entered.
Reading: 290 °
